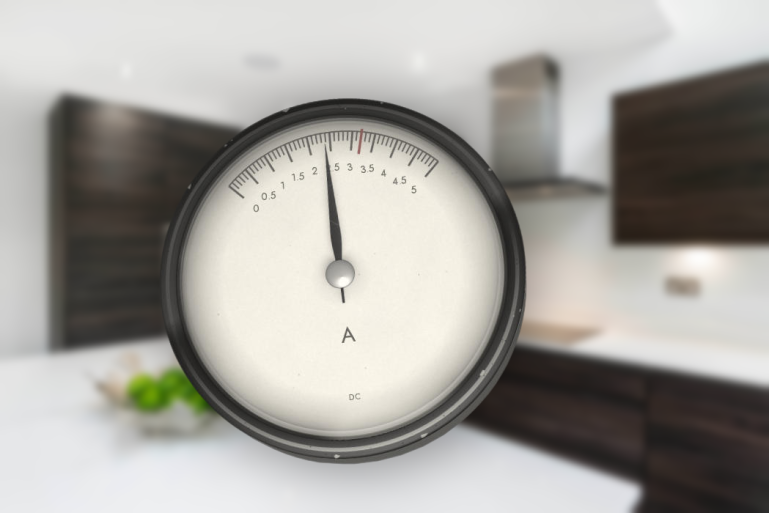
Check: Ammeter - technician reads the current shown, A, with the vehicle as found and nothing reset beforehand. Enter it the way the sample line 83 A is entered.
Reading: 2.4 A
